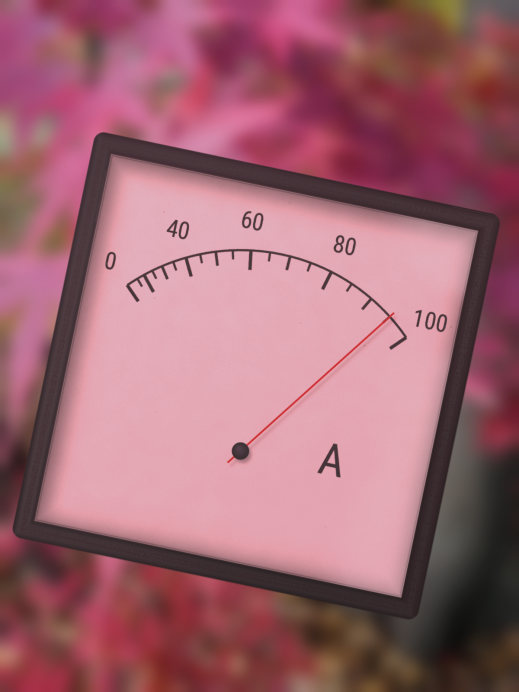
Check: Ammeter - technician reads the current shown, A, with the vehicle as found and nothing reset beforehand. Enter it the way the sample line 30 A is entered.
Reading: 95 A
